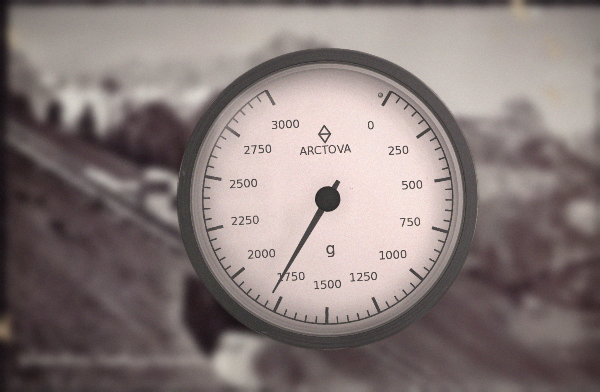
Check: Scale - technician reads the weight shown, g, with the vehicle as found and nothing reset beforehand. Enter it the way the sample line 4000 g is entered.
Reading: 1800 g
